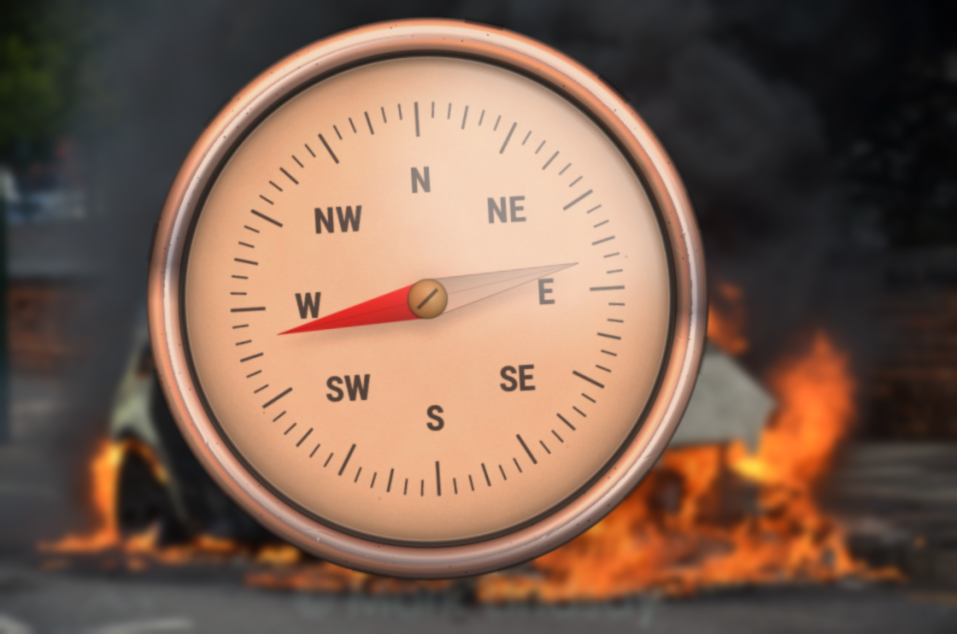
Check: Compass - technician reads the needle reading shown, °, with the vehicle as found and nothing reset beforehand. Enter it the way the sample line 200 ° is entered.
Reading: 260 °
